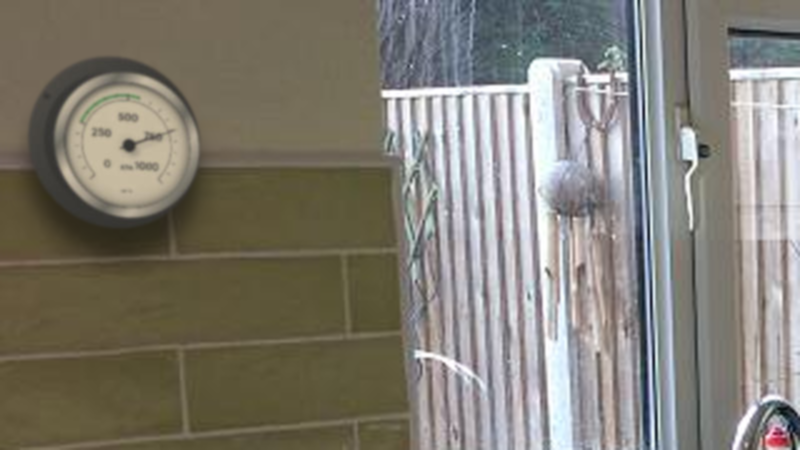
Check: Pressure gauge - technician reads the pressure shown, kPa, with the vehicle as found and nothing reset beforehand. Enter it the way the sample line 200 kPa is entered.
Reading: 750 kPa
